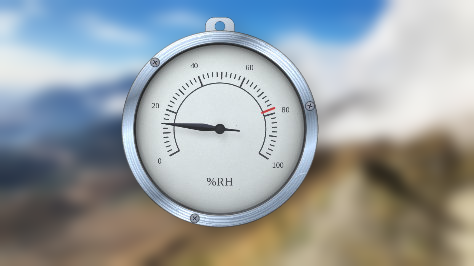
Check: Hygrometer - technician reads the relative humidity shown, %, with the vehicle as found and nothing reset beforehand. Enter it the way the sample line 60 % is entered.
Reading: 14 %
